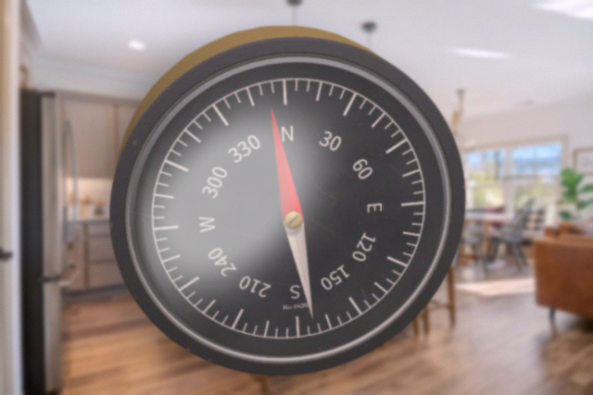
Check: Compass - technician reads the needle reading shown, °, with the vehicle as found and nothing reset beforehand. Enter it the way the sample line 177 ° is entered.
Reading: 352.5 °
